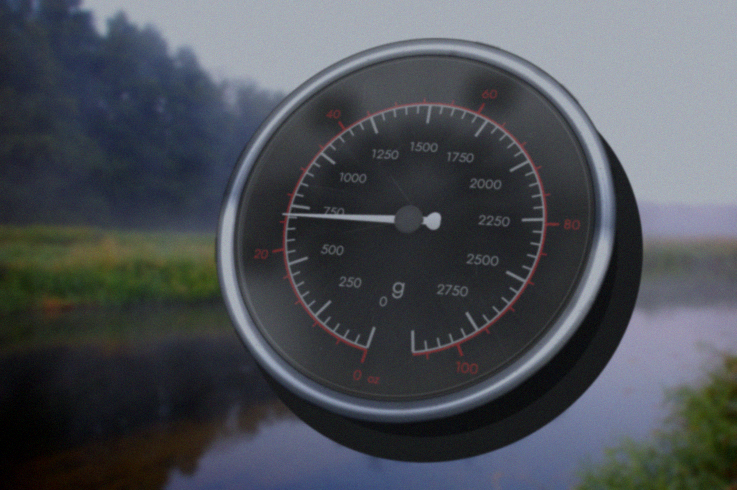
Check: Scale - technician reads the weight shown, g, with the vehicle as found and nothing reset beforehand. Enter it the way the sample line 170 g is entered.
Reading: 700 g
